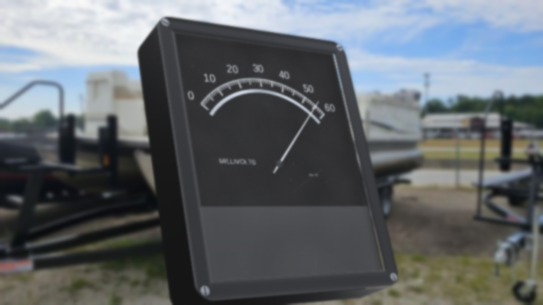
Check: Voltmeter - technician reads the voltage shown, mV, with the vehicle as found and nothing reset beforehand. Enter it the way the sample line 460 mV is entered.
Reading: 55 mV
